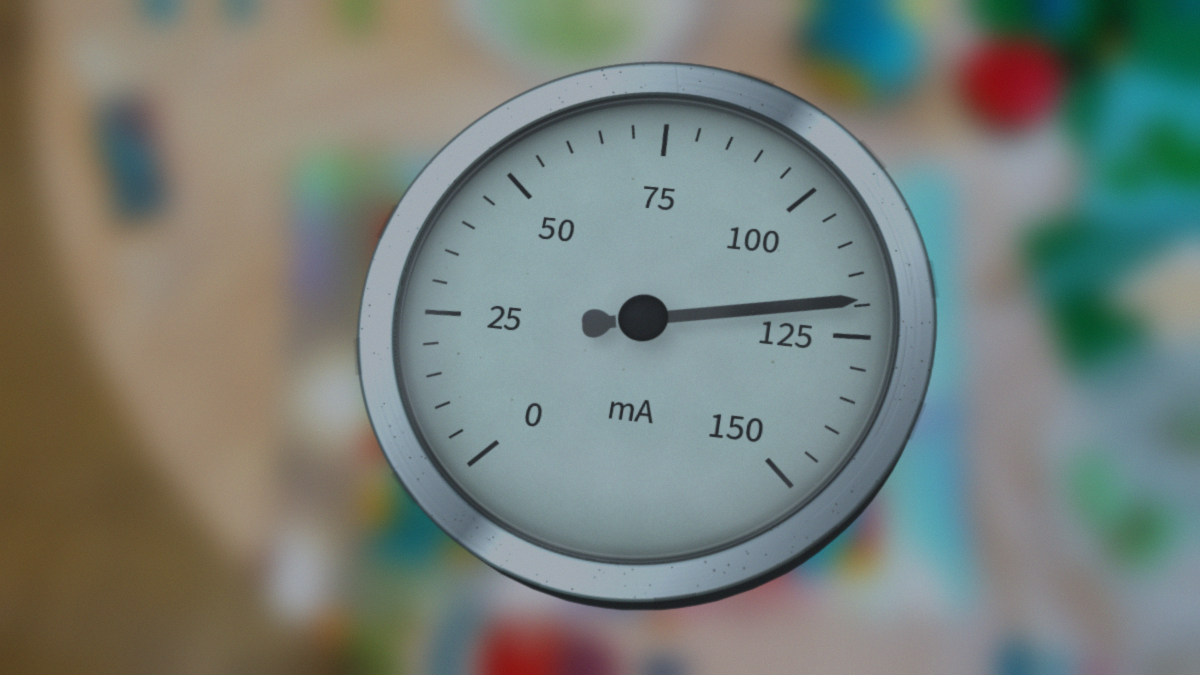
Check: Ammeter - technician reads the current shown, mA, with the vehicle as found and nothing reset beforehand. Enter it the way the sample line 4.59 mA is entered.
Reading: 120 mA
